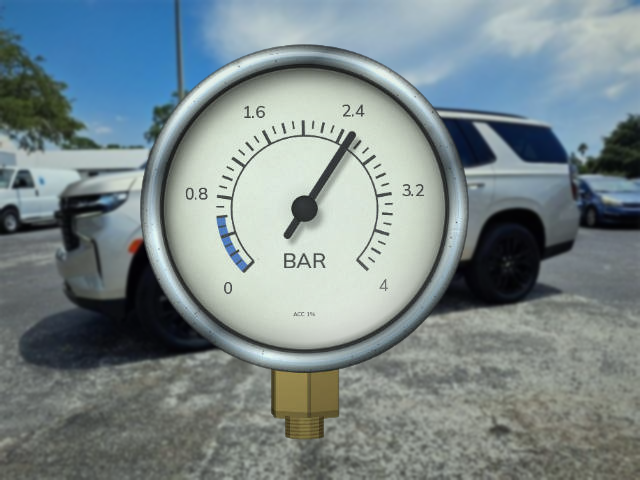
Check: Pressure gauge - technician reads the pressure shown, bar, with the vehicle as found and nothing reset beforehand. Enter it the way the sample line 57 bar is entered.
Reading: 2.5 bar
